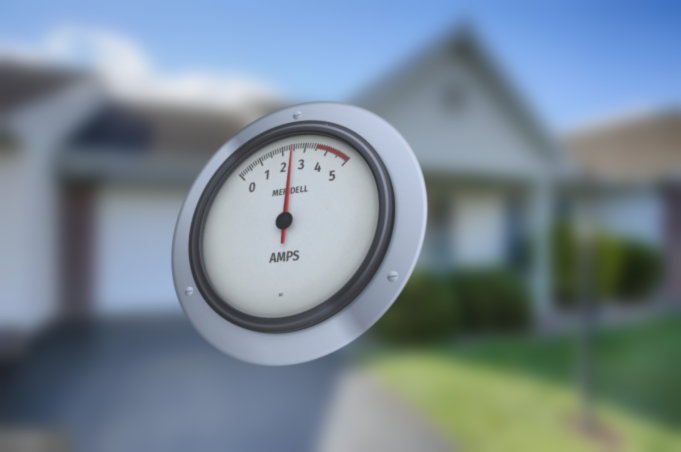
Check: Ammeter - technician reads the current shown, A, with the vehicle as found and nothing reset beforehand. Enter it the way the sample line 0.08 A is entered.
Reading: 2.5 A
